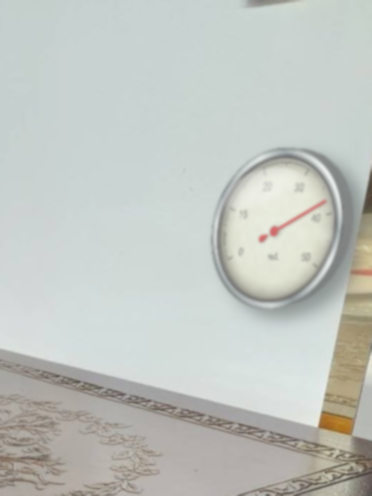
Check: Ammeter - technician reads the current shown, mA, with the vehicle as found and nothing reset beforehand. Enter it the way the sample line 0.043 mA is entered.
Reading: 37.5 mA
